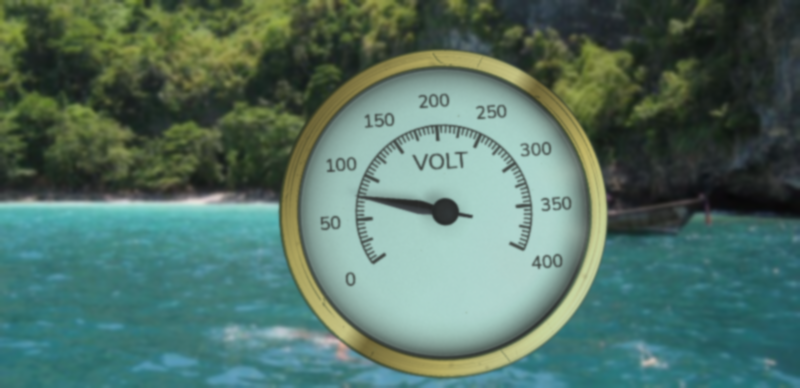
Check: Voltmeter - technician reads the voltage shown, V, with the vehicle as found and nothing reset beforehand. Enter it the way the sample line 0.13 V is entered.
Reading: 75 V
